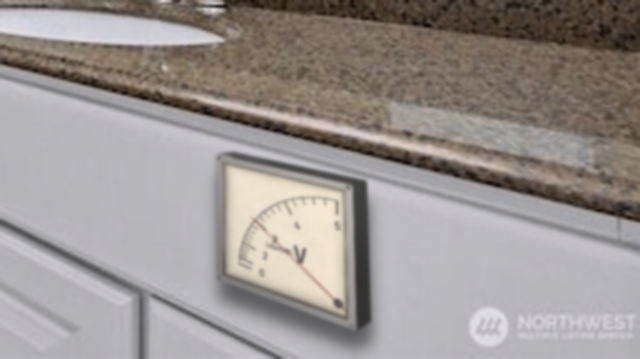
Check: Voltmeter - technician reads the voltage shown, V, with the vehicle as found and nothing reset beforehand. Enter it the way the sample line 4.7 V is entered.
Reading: 3 V
